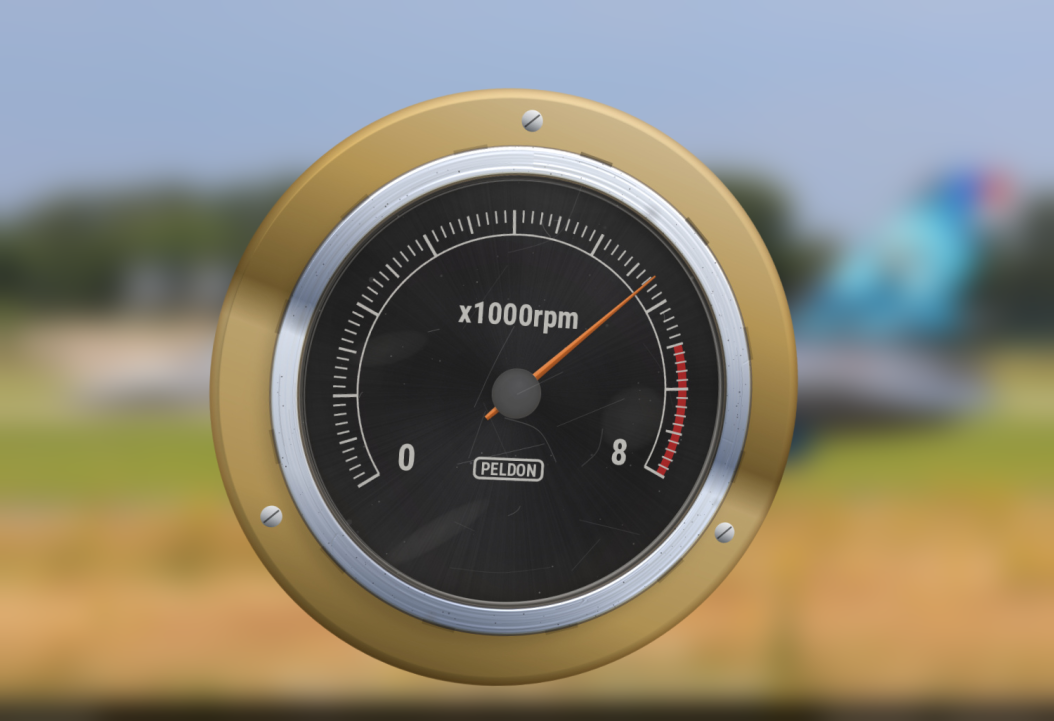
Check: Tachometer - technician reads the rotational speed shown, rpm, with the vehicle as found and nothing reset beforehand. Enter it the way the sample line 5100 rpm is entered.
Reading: 5700 rpm
